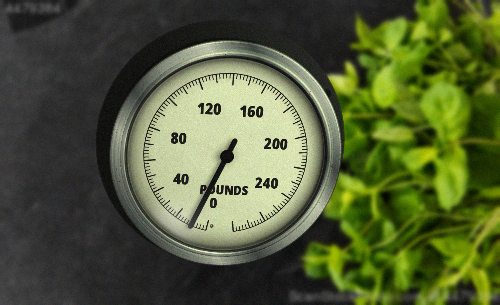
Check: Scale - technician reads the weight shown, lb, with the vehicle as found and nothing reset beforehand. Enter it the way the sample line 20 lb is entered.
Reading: 10 lb
